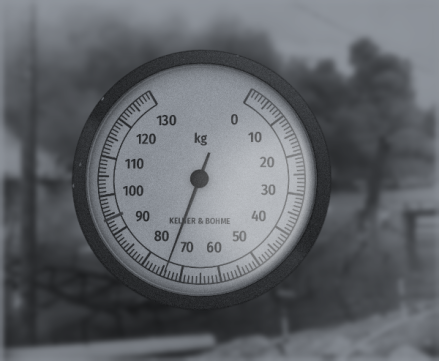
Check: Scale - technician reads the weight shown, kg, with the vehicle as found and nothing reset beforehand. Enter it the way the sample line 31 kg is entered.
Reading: 74 kg
